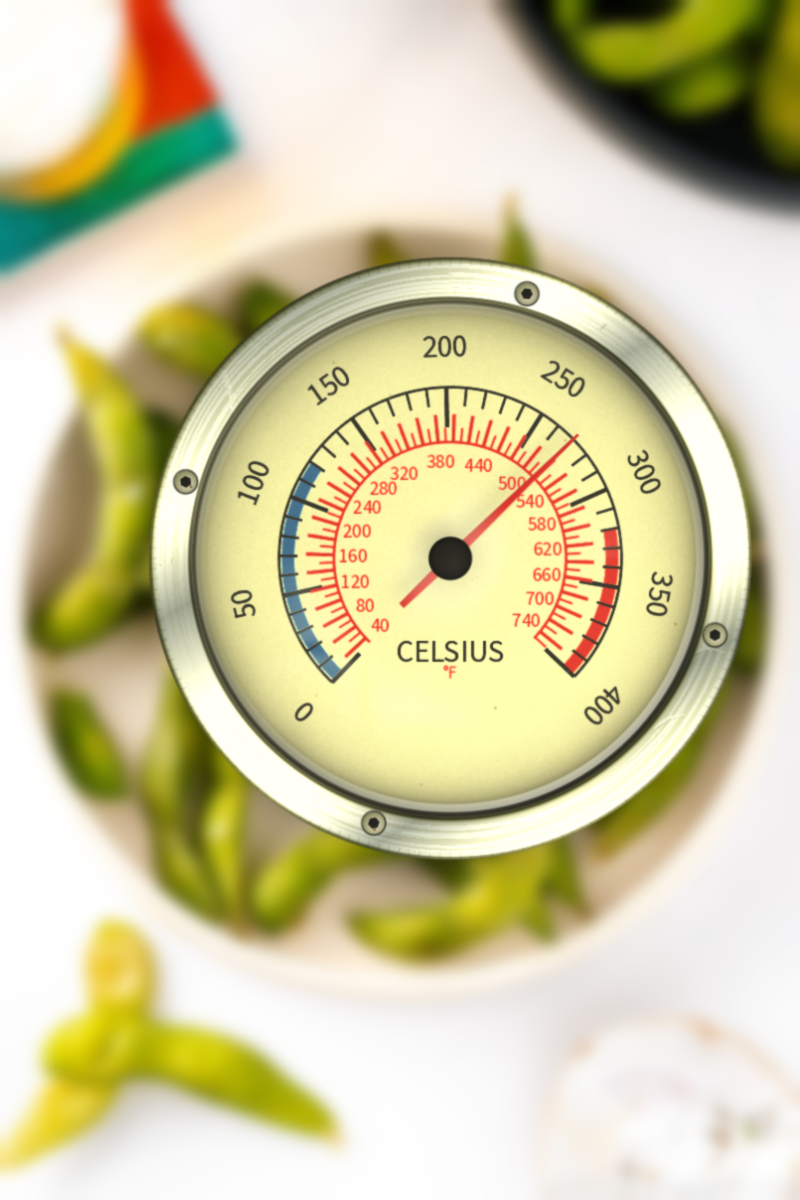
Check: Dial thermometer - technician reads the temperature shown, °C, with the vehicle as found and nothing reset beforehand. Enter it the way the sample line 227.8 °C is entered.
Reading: 270 °C
